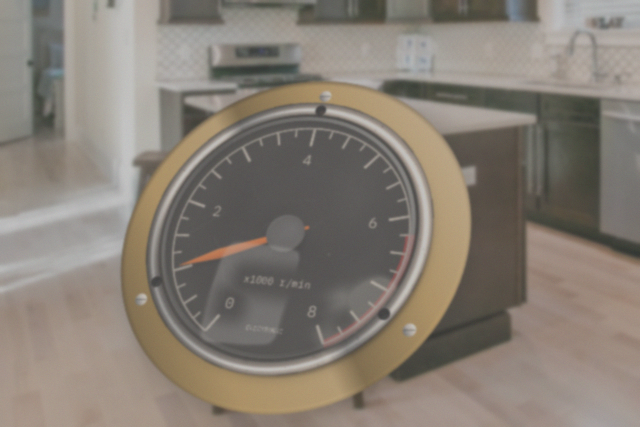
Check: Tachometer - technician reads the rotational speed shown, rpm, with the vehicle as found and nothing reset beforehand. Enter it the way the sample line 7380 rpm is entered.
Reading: 1000 rpm
